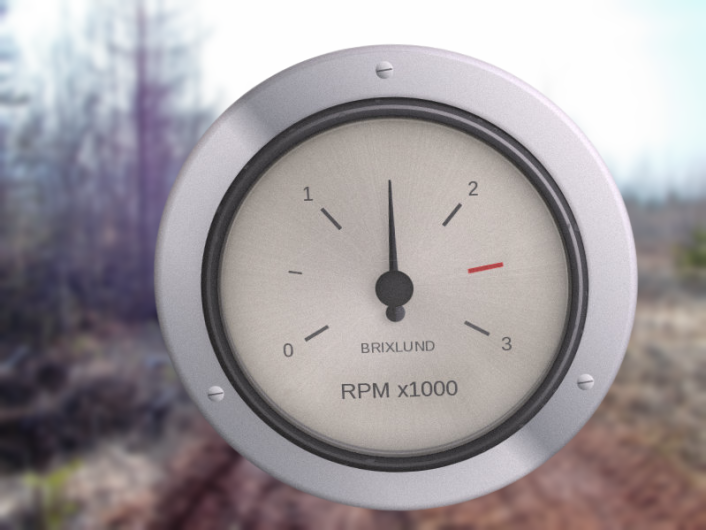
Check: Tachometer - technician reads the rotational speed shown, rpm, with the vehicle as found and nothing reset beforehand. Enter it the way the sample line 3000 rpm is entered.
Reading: 1500 rpm
